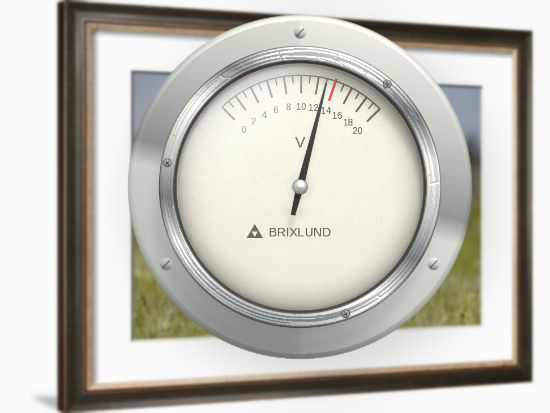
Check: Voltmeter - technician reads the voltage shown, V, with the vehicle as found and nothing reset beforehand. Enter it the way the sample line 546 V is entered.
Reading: 13 V
